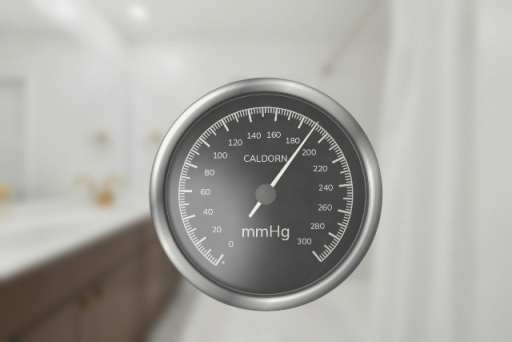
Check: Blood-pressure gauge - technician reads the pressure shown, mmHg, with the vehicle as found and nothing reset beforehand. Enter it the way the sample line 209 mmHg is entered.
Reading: 190 mmHg
